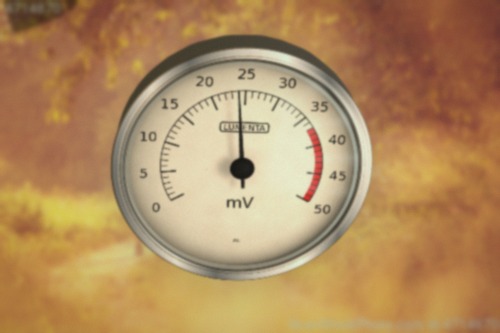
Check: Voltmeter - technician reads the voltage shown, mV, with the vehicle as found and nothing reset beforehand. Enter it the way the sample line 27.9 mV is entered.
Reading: 24 mV
